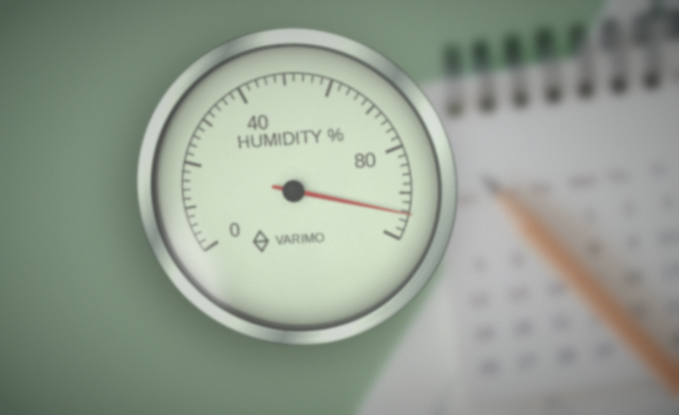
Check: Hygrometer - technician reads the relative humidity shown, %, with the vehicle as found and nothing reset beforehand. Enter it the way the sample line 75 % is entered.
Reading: 94 %
